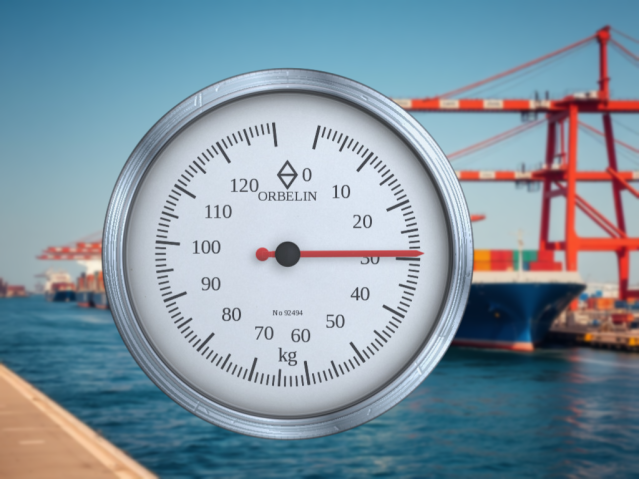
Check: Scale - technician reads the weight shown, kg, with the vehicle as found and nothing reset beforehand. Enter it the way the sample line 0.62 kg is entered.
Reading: 29 kg
